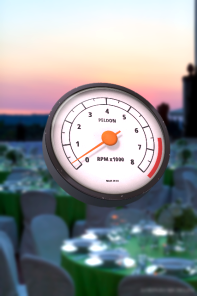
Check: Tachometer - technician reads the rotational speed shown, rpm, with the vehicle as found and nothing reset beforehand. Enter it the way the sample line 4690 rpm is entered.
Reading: 250 rpm
